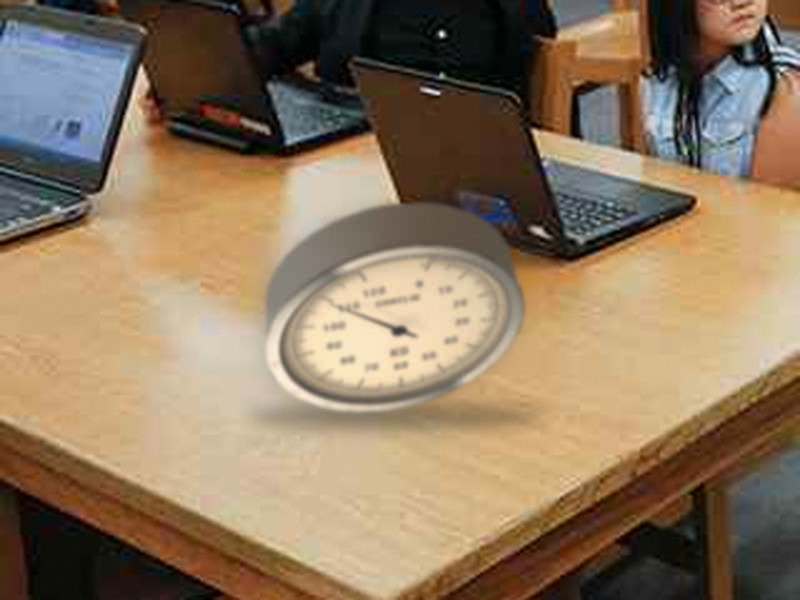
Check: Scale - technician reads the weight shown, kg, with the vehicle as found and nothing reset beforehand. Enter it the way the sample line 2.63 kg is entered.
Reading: 110 kg
